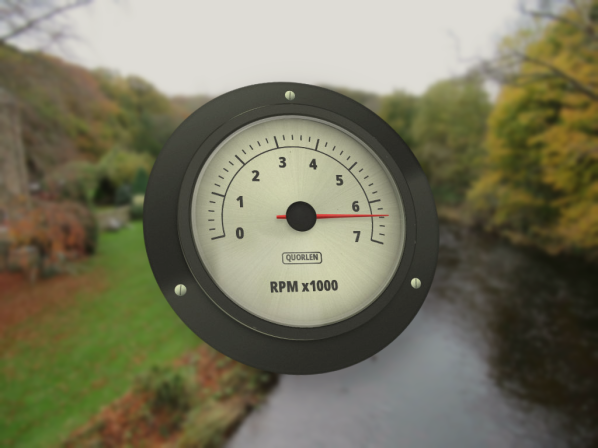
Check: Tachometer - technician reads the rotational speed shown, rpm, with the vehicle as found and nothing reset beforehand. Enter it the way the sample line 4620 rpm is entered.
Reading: 6400 rpm
